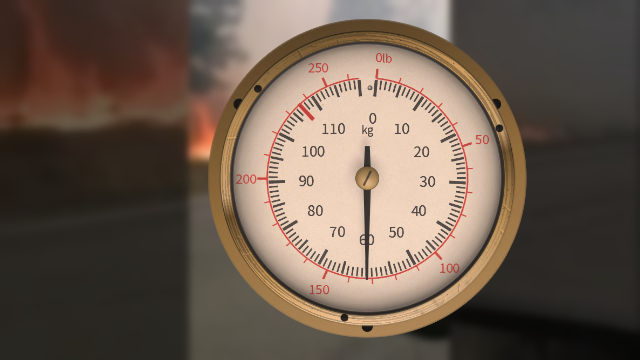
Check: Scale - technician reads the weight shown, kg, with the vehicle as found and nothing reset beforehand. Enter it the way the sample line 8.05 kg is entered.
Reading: 60 kg
